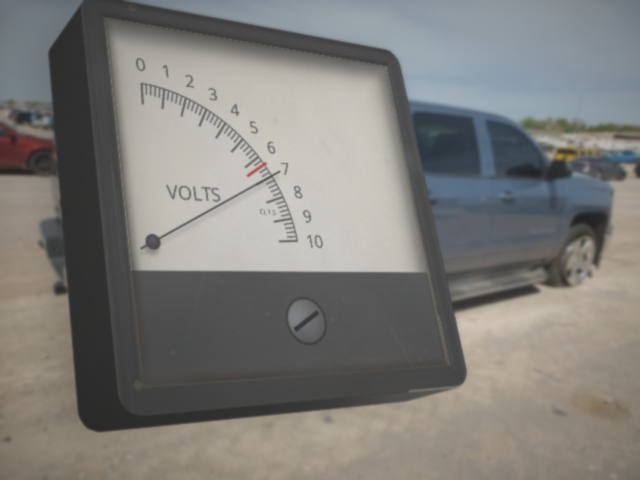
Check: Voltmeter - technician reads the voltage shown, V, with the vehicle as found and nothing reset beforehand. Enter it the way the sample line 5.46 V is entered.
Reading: 7 V
